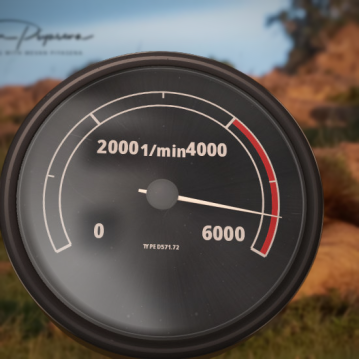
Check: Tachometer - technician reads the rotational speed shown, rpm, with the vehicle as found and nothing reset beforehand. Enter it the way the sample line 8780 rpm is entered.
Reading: 5500 rpm
